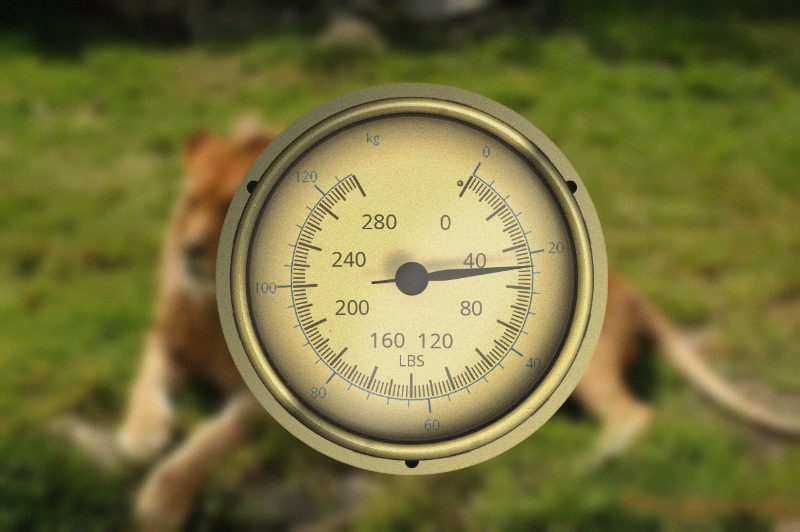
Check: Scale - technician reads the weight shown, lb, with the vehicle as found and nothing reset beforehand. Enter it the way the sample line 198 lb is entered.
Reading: 50 lb
